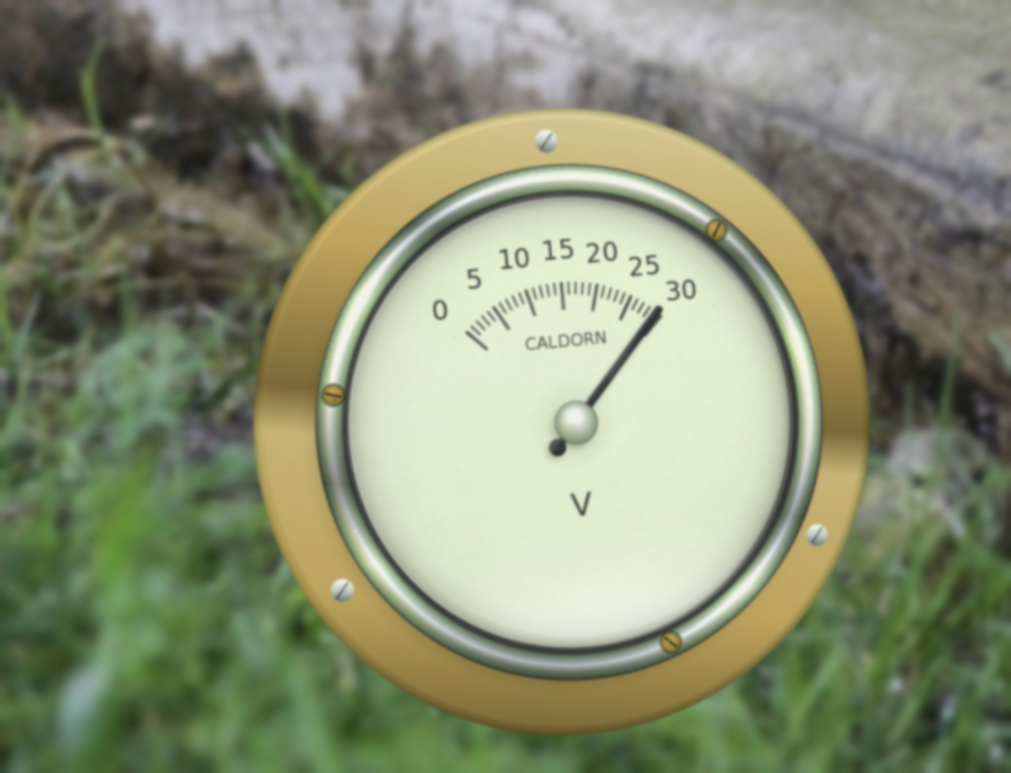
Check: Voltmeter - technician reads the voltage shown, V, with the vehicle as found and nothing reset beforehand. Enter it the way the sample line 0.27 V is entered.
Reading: 29 V
